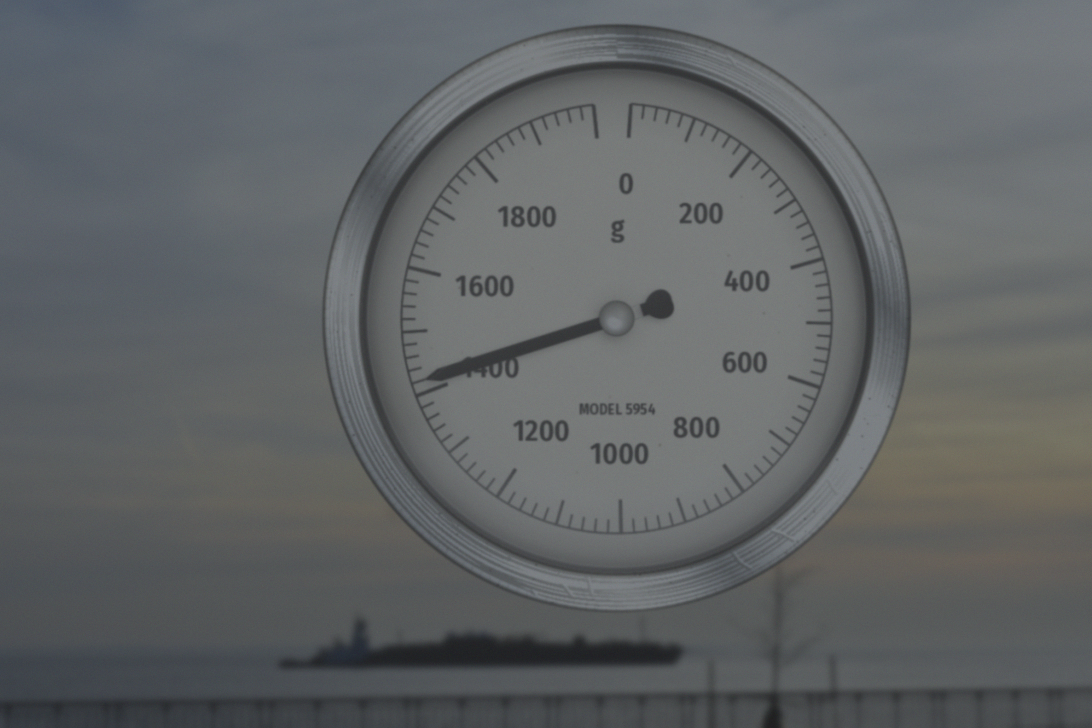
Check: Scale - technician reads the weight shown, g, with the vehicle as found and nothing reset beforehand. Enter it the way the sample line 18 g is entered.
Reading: 1420 g
